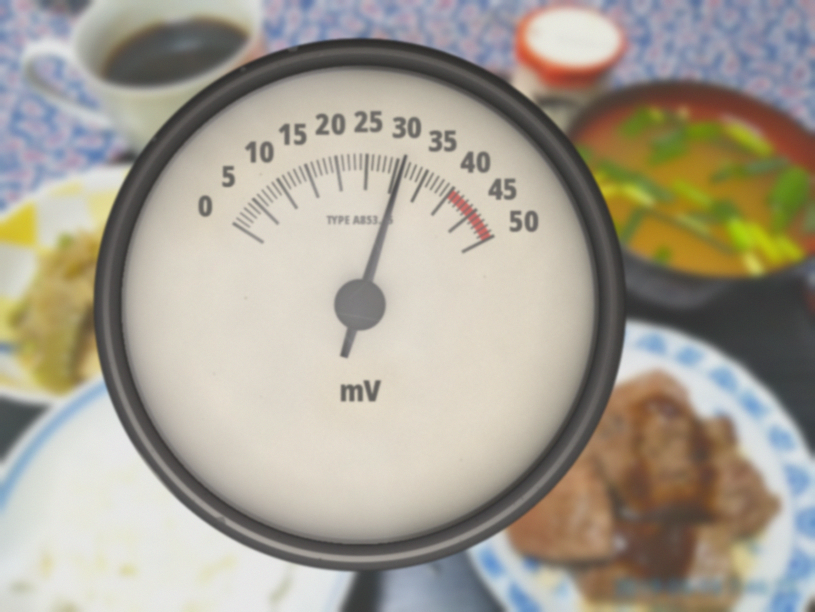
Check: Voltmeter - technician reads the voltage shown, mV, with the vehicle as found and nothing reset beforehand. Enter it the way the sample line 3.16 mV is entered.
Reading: 31 mV
